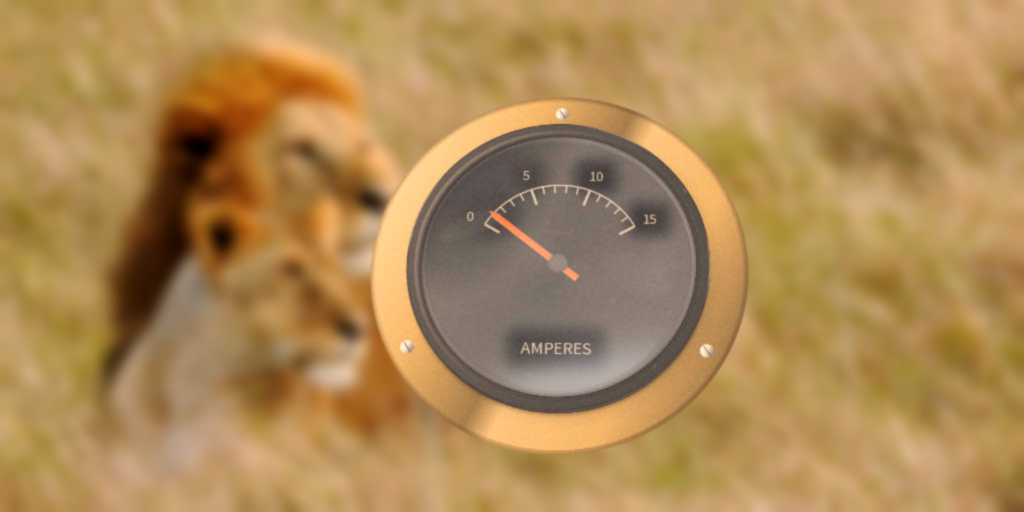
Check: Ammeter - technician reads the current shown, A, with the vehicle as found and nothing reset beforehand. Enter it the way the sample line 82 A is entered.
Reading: 1 A
